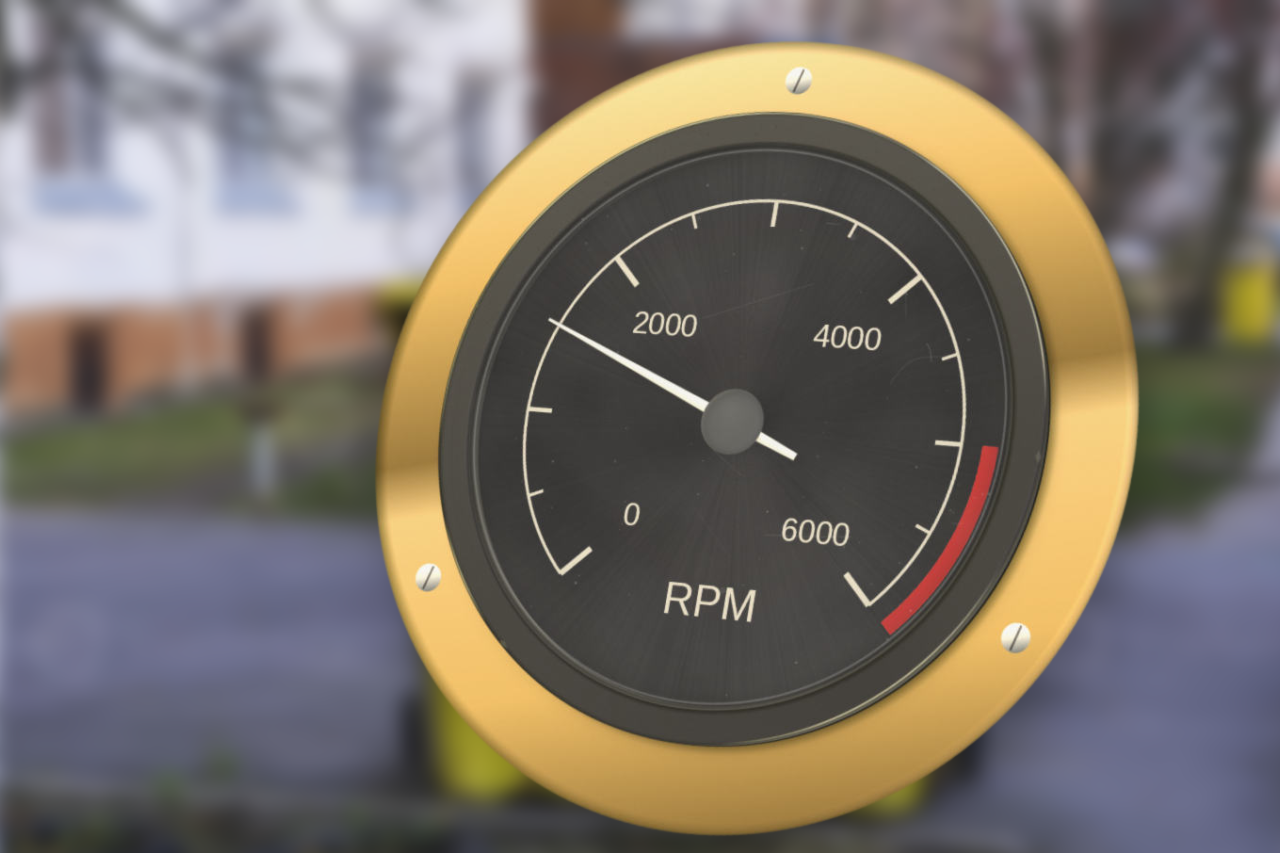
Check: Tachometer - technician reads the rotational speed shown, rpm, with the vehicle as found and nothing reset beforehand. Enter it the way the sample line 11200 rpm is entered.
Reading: 1500 rpm
